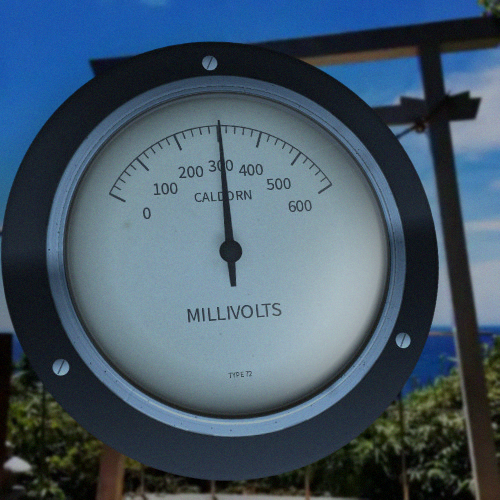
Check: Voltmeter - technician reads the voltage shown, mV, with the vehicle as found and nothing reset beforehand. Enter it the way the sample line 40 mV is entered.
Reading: 300 mV
